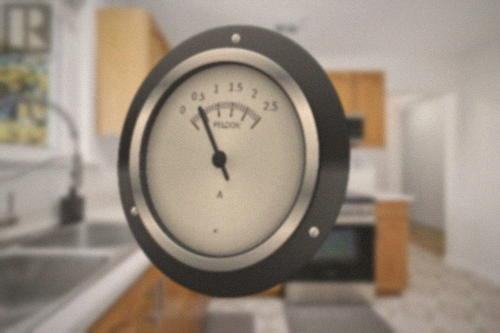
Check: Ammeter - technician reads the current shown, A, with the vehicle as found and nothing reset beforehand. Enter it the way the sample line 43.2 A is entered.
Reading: 0.5 A
